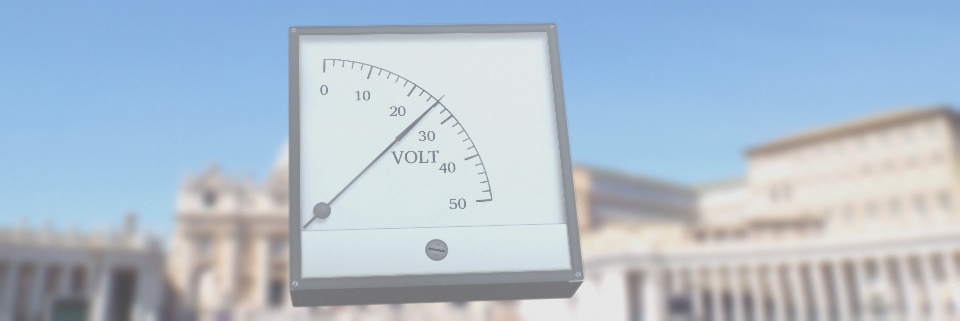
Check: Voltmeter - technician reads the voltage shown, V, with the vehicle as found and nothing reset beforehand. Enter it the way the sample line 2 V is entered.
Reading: 26 V
